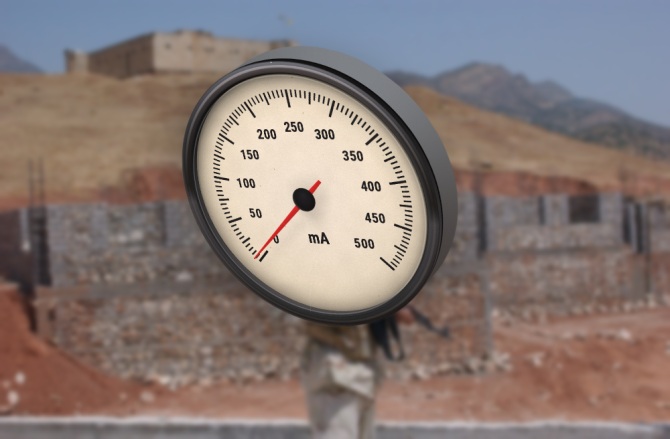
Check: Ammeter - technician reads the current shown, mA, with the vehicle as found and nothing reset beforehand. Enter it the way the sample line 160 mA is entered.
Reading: 5 mA
